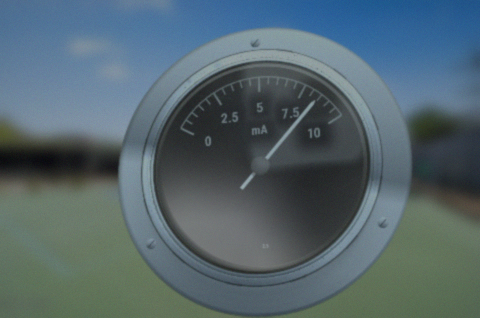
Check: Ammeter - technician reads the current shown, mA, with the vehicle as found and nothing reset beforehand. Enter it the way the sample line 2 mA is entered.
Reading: 8.5 mA
